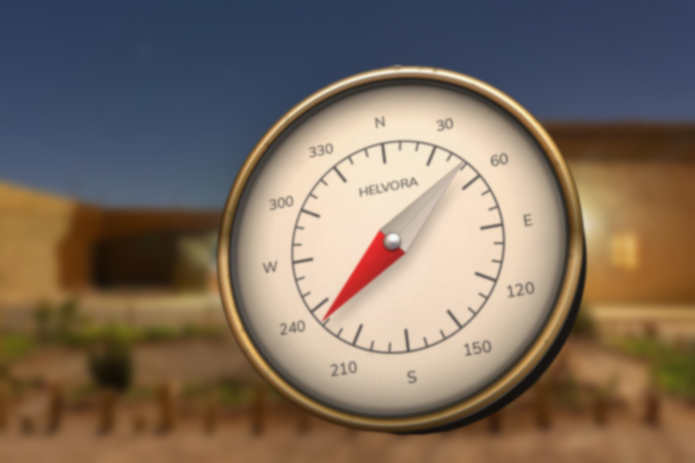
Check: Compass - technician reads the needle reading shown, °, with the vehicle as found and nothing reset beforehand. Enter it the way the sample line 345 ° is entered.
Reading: 230 °
